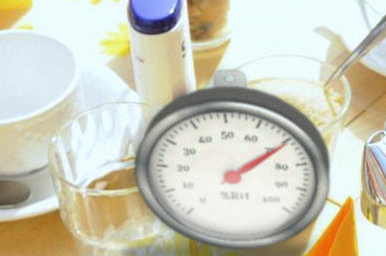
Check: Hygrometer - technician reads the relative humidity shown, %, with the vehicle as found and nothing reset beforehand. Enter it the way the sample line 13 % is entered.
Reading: 70 %
